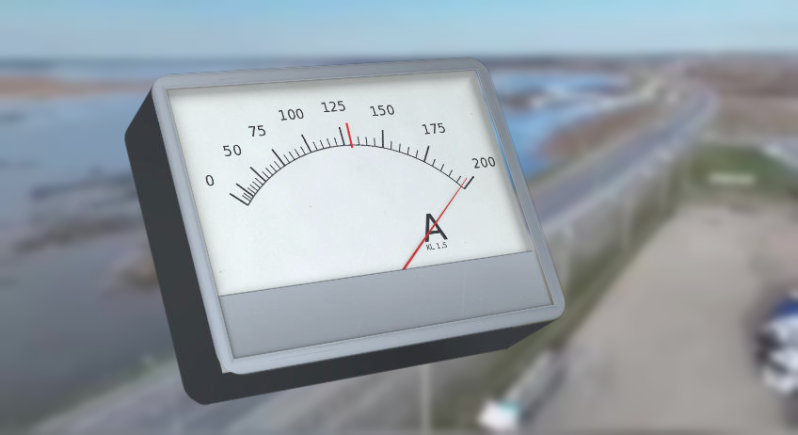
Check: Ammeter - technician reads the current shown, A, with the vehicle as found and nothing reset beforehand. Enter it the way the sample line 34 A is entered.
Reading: 197.5 A
